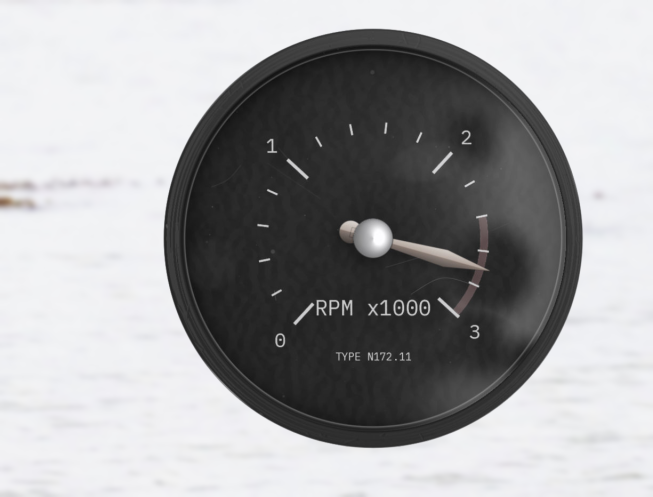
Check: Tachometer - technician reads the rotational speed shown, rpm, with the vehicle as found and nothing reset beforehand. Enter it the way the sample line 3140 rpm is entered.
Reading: 2700 rpm
